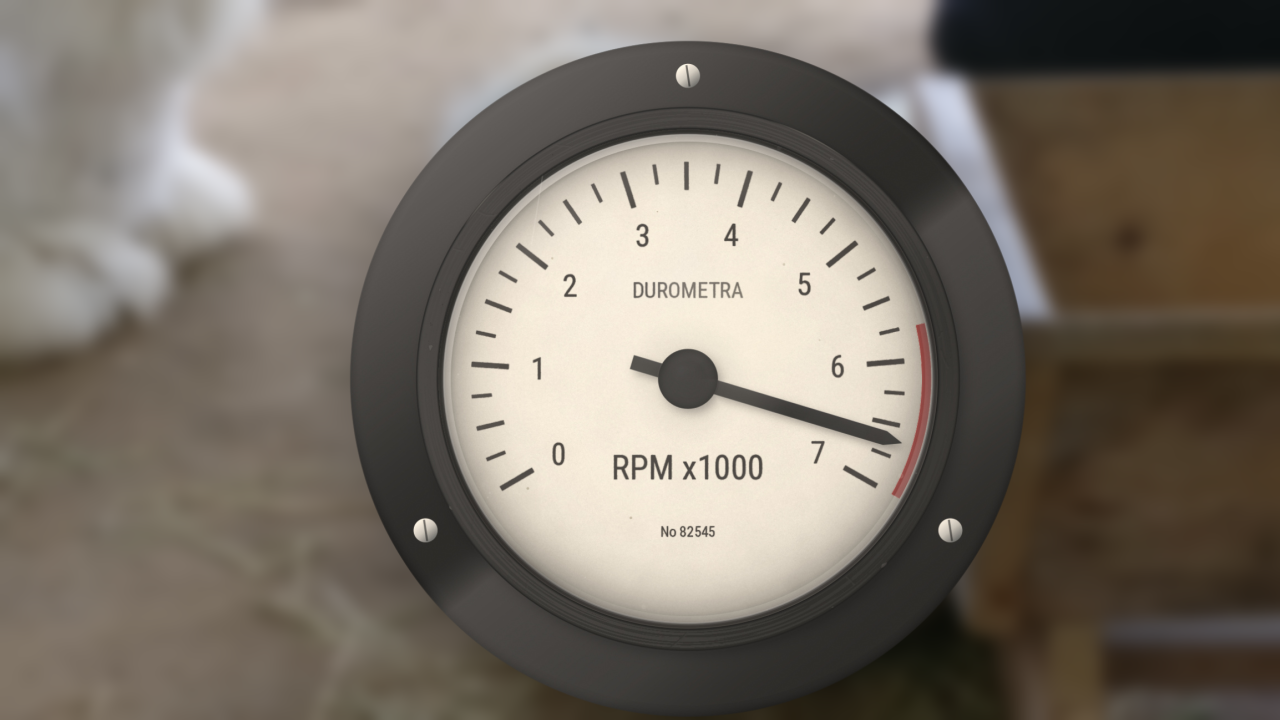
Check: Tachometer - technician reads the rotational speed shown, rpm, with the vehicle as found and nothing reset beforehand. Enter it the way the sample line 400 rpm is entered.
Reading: 6625 rpm
